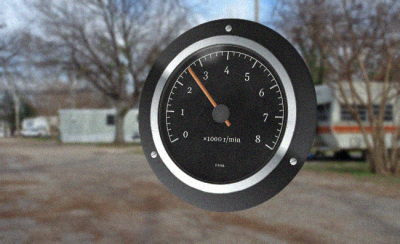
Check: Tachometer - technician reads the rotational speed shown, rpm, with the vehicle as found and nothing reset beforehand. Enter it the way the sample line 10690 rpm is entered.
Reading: 2600 rpm
